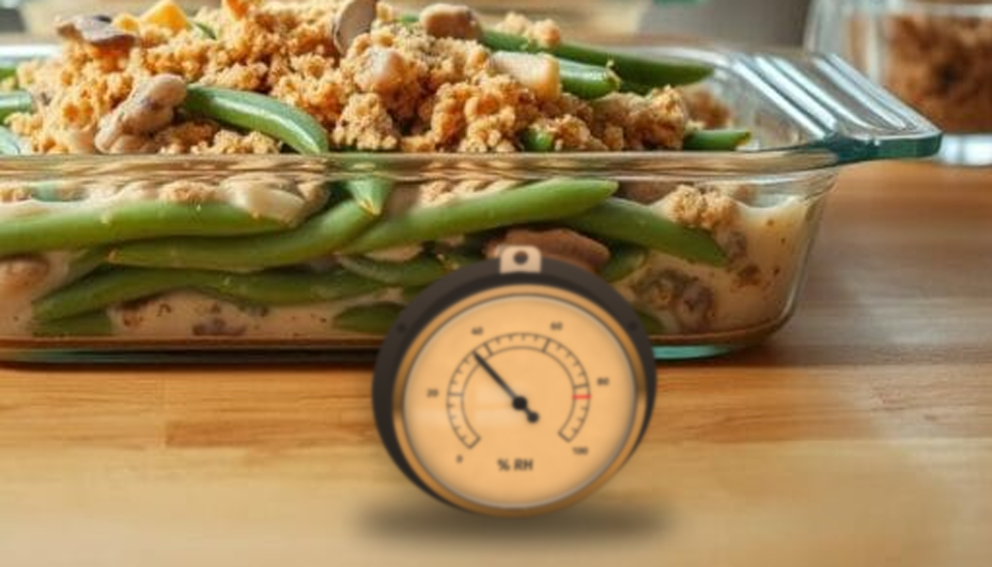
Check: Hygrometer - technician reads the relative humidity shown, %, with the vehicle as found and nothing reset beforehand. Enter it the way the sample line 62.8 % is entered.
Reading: 36 %
